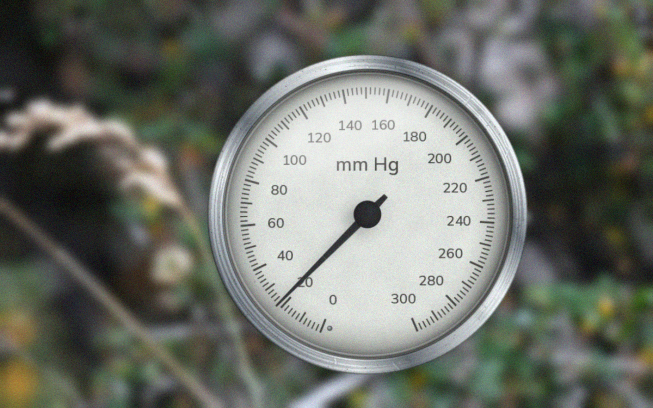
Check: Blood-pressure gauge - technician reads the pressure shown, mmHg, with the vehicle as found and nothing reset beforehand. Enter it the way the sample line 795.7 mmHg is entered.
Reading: 22 mmHg
